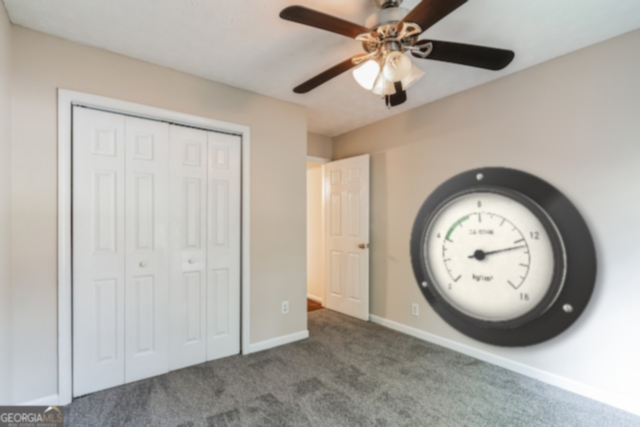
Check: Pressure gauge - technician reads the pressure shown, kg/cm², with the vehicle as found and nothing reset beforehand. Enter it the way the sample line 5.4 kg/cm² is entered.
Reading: 12.5 kg/cm²
